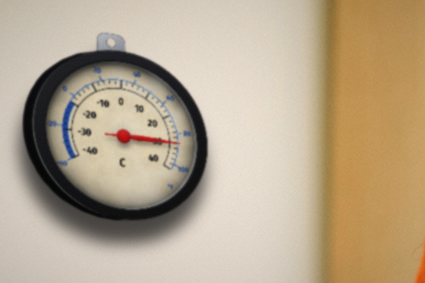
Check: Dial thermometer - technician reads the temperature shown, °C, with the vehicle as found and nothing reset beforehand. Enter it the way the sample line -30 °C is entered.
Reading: 30 °C
